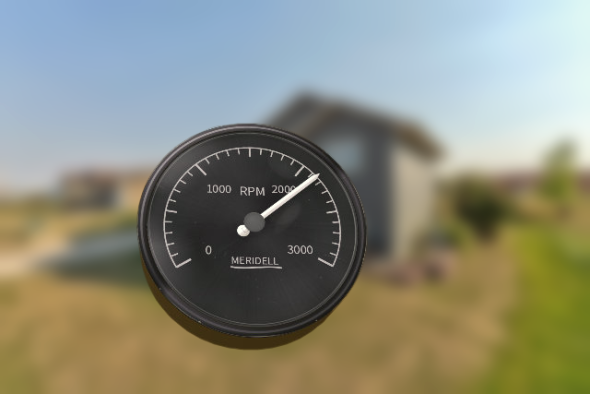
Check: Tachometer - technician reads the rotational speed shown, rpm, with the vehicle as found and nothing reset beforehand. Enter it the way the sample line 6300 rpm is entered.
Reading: 2150 rpm
